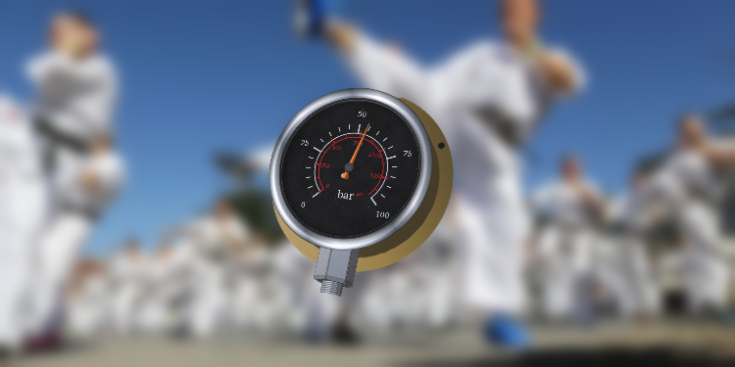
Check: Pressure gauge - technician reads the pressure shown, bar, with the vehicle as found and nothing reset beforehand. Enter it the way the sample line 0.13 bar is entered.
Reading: 55 bar
